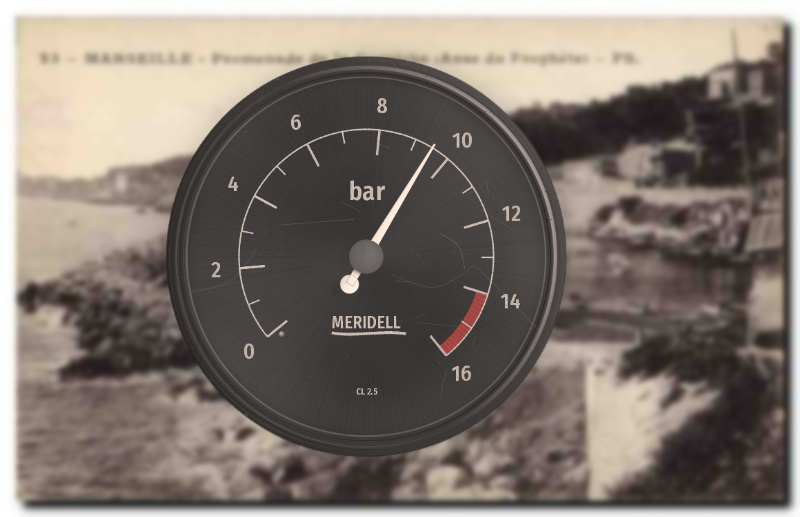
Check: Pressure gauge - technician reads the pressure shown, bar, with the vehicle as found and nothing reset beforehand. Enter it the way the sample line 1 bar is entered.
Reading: 9.5 bar
